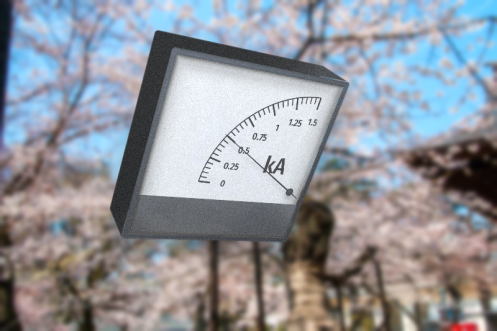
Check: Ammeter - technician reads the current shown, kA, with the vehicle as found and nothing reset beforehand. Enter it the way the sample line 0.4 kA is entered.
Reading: 0.5 kA
